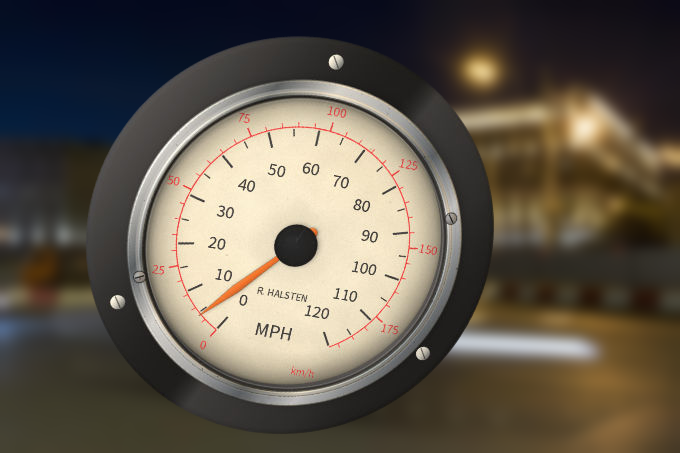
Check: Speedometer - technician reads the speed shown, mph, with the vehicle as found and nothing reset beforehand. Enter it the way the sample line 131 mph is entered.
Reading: 5 mph
